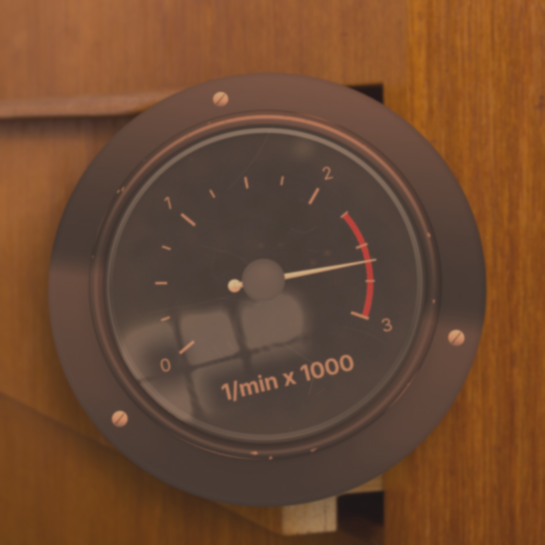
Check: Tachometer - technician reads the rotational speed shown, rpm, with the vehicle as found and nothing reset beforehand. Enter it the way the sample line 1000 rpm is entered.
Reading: 2625 rpm
